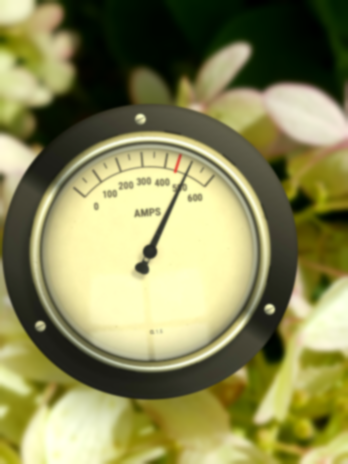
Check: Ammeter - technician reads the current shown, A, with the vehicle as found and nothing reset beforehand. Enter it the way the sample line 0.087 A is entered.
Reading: 500 A
